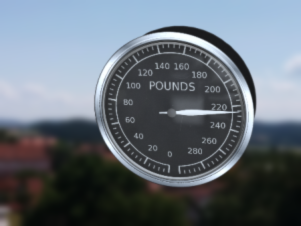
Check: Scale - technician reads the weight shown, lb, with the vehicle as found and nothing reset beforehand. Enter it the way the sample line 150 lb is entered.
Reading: 224 lb
